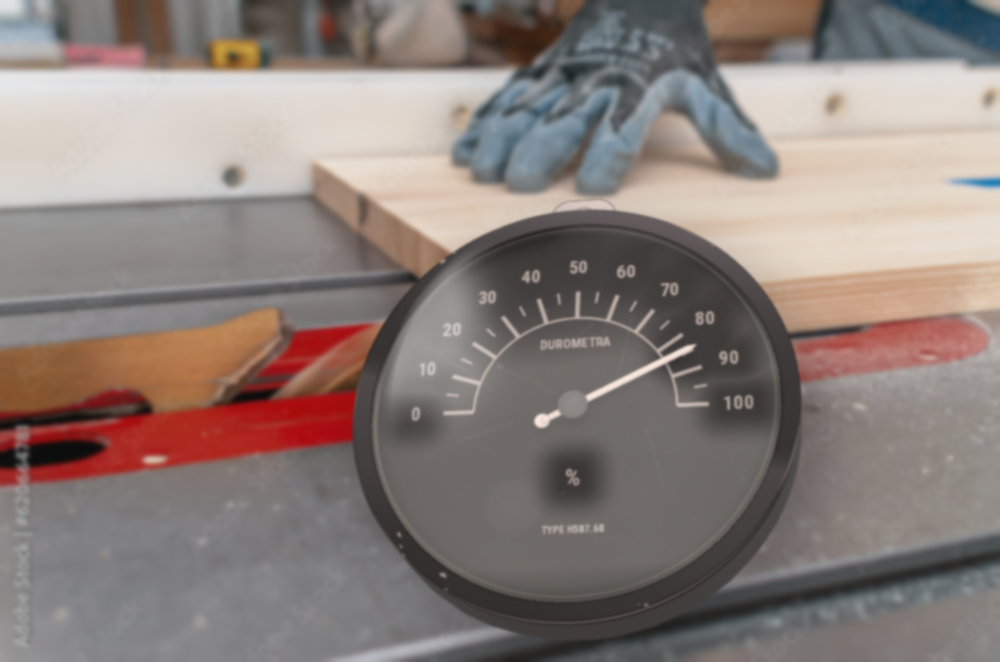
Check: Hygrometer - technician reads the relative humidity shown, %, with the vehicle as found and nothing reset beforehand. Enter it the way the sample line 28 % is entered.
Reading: 85 %
